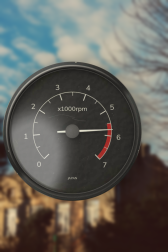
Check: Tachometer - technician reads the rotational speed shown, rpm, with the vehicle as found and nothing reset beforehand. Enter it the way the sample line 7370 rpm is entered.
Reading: 5750 rpm
